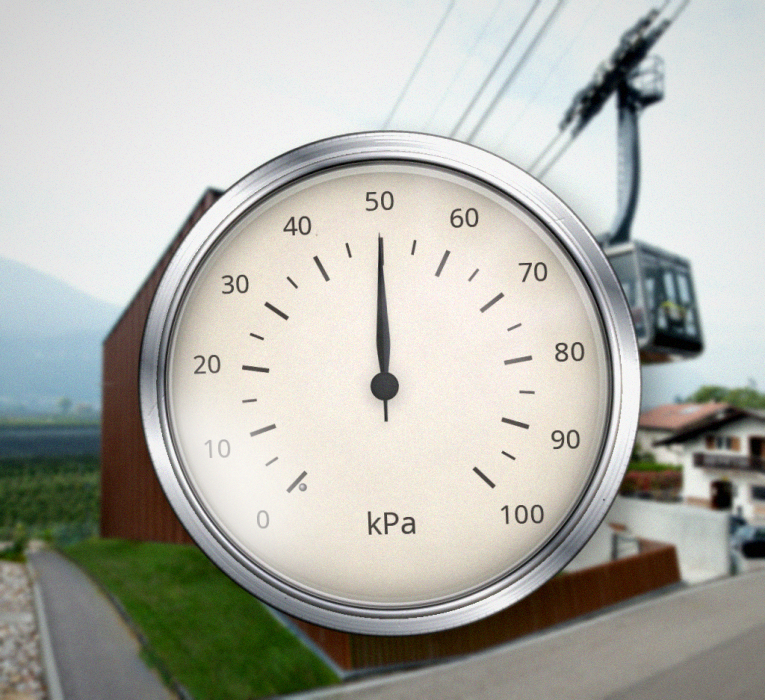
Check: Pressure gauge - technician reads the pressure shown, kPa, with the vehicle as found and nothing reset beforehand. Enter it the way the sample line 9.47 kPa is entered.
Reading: 50 kPa
